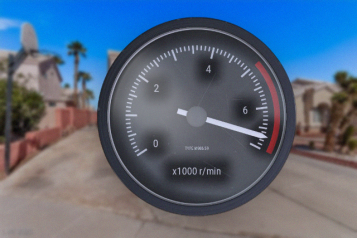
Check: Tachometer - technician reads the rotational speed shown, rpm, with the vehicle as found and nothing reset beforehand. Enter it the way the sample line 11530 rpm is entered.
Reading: 6700 rpm
